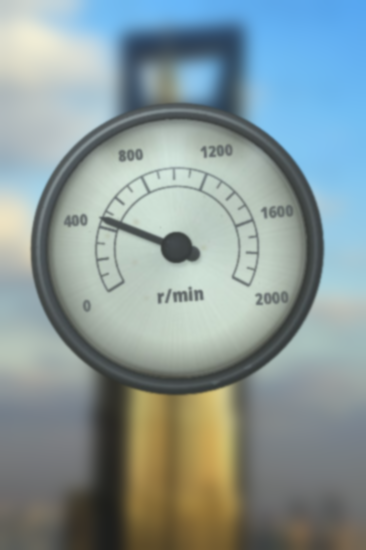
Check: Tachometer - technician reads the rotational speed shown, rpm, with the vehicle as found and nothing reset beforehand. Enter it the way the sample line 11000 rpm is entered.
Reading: 450 rpm
